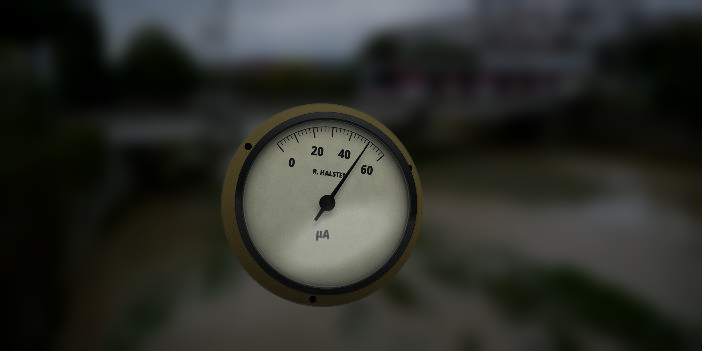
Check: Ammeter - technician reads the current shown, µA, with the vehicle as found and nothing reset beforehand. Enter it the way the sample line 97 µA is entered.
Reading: 50 µA
